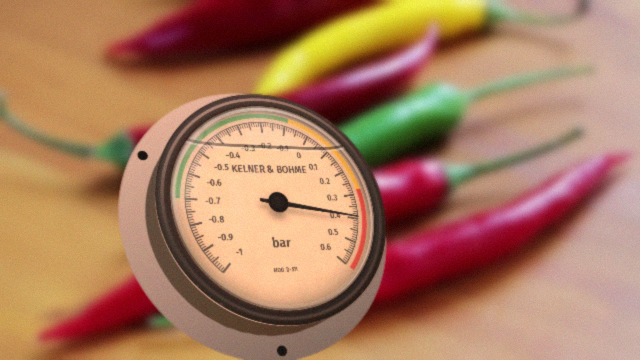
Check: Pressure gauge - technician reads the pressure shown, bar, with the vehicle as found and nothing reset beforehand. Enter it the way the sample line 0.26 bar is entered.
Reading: 0.4 bar
